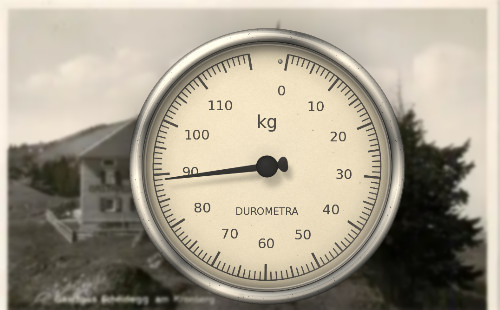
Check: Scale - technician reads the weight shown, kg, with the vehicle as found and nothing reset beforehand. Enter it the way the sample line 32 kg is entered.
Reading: 89 kg
